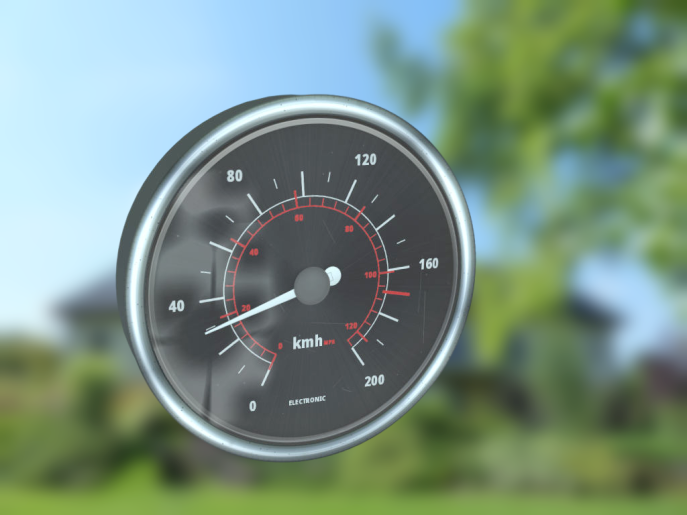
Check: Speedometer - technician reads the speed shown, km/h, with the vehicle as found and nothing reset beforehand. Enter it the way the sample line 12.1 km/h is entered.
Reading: 30 km/h
